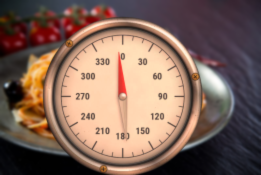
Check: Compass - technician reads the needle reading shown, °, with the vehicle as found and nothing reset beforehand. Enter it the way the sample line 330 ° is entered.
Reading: 355 °
